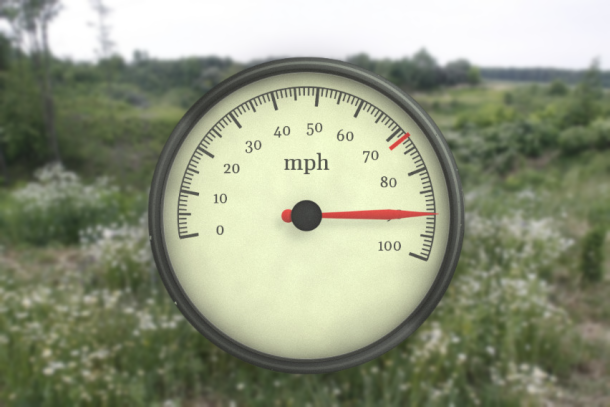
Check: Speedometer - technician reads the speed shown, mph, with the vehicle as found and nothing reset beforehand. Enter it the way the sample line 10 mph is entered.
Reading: 90 mph
